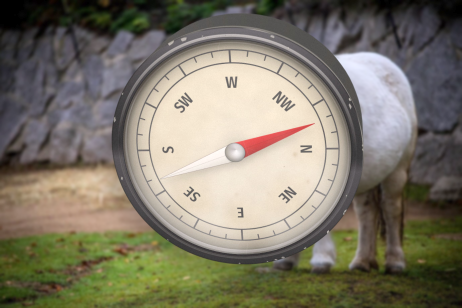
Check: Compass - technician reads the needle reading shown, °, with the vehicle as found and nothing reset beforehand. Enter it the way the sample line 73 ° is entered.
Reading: 340 °
